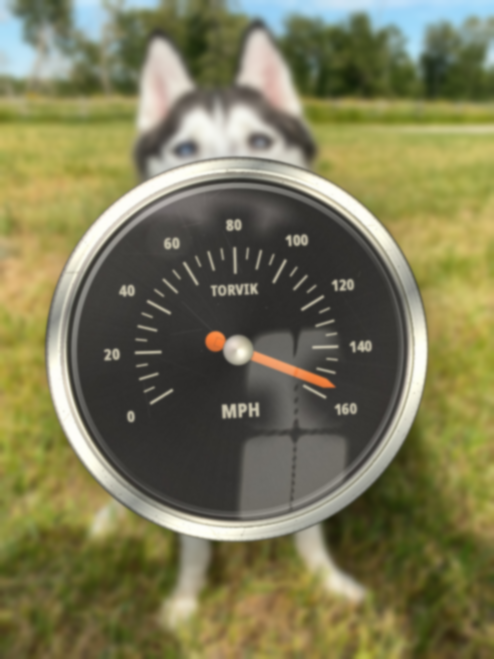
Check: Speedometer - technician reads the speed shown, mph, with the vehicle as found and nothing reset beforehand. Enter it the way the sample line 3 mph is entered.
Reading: 155 mph
